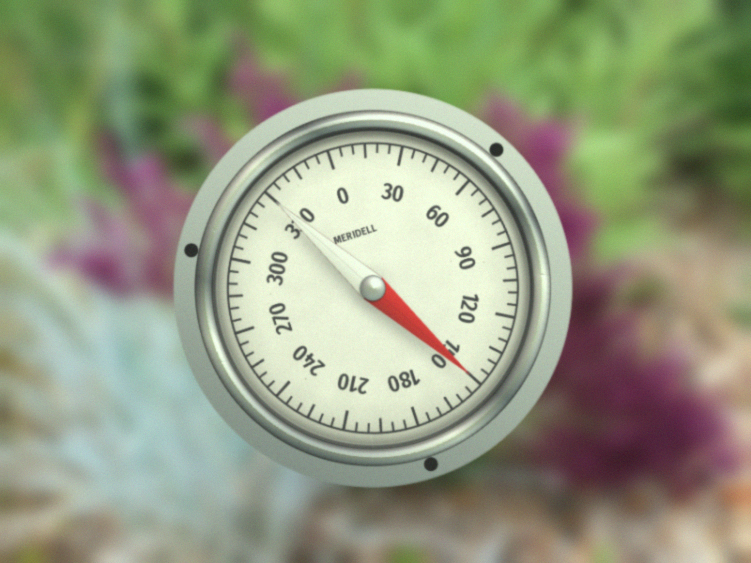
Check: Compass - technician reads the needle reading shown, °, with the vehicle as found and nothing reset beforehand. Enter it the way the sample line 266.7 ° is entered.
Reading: 150 °
